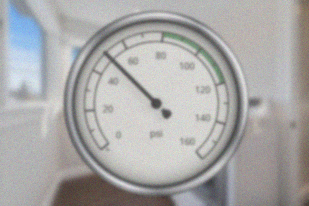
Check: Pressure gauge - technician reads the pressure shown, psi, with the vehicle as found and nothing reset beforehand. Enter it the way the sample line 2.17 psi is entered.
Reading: 50 psi
